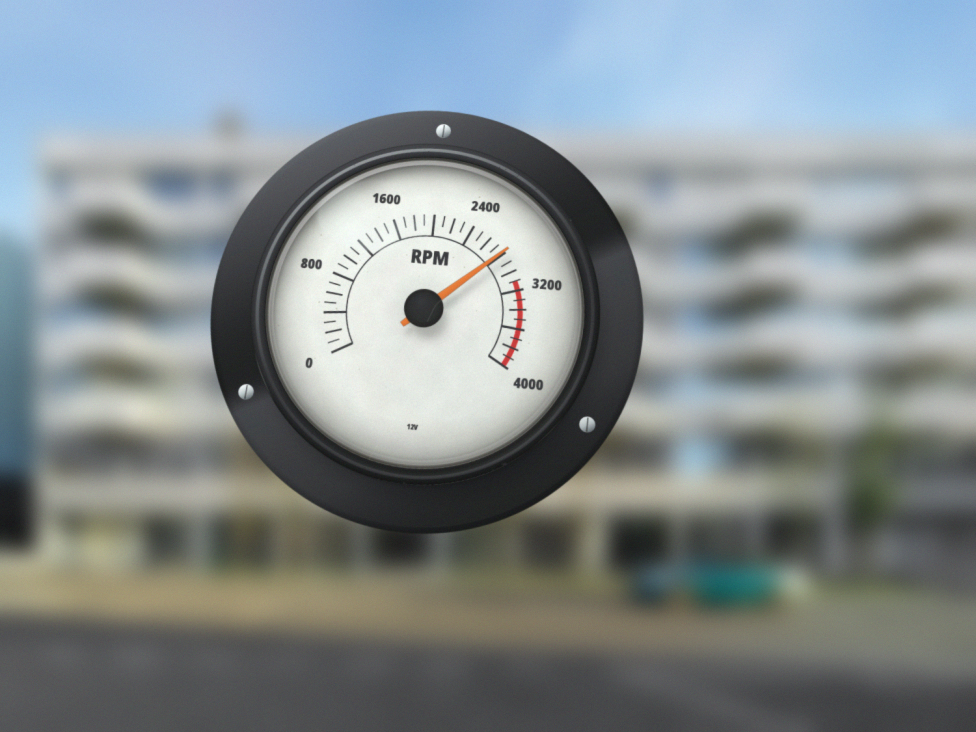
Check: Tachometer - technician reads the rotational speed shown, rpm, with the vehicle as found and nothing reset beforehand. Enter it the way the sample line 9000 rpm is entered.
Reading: 2800 rpm
